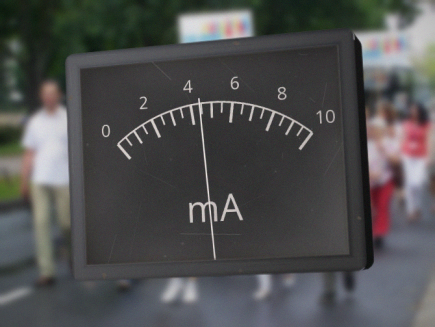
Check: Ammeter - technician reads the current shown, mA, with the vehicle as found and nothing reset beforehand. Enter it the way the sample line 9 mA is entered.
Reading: 4.5 mA
